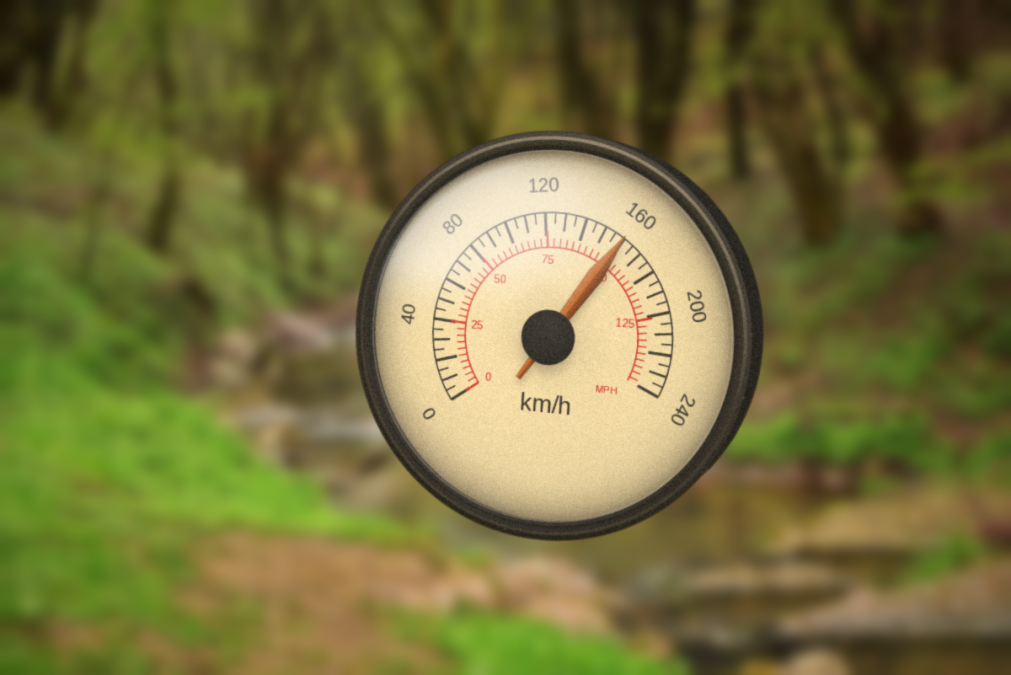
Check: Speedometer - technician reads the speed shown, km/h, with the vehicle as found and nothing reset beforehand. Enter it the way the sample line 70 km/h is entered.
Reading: 160 km/h
